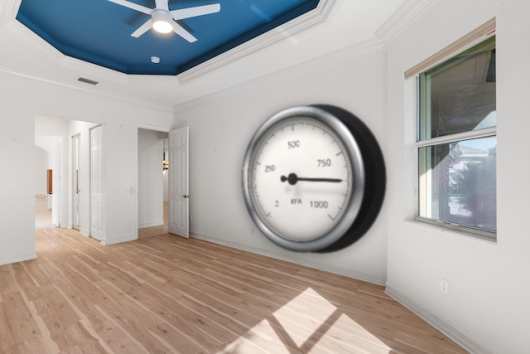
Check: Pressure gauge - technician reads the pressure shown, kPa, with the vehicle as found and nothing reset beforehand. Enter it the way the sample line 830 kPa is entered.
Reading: 850 kPa
